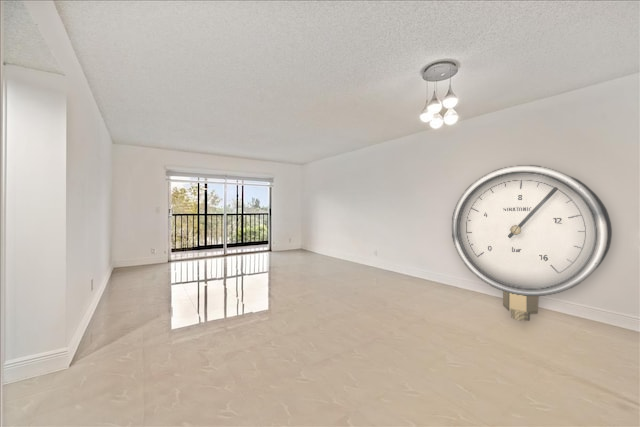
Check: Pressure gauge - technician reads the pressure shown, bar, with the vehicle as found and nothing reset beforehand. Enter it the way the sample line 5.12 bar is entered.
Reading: 10 bar
